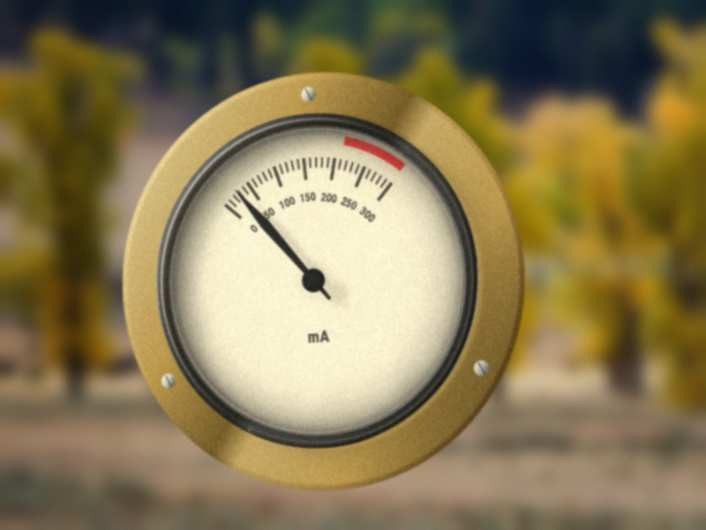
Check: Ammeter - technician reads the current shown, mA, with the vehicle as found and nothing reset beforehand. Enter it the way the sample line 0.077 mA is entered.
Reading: 30 mA
